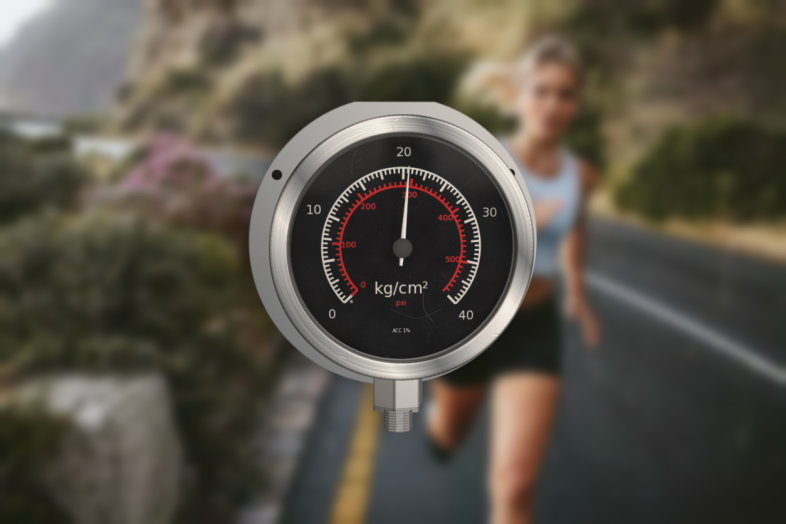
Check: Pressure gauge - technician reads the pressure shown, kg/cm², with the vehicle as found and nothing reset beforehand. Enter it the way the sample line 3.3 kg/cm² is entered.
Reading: 20.5 kg/cm²
